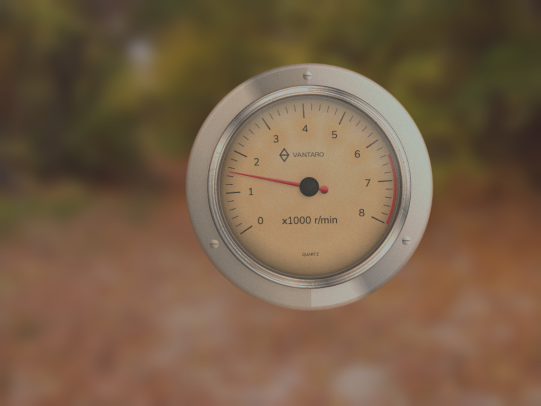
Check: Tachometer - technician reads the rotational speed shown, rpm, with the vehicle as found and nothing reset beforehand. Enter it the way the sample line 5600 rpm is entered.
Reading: 1500 rpm
